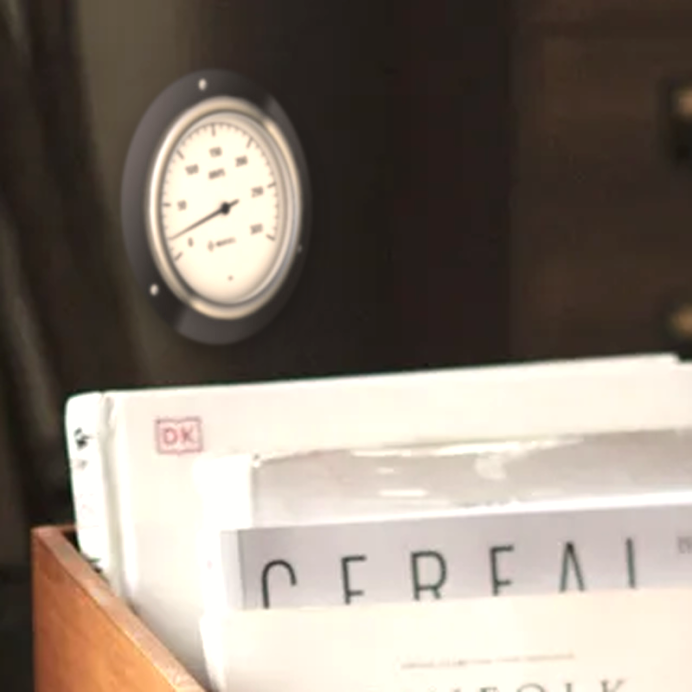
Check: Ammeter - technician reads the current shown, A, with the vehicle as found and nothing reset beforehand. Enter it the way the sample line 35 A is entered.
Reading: 20 A
